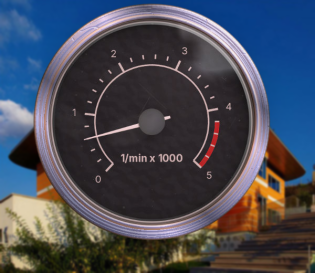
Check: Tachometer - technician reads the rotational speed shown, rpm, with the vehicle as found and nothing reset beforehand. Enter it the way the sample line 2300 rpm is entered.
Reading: 600 rpm
